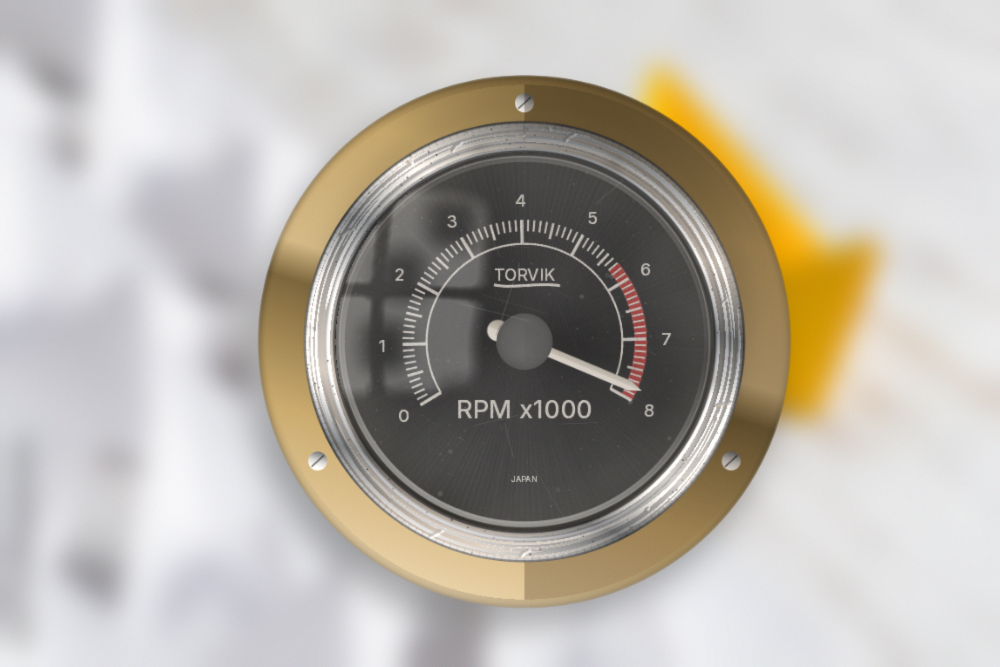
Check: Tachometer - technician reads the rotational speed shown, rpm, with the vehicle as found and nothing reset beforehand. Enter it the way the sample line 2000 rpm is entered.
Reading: 7800 rpm
